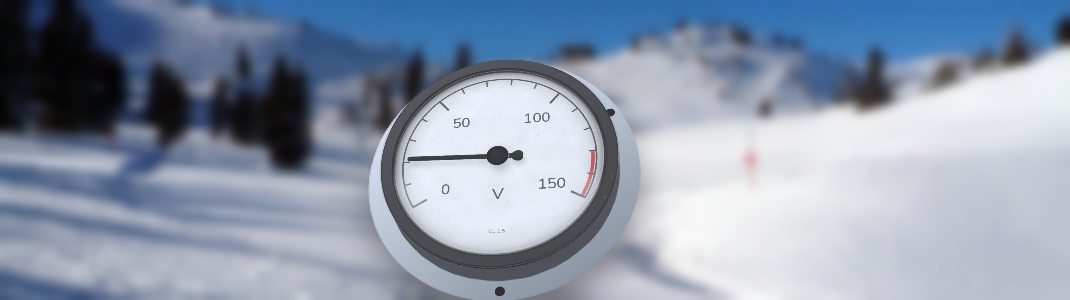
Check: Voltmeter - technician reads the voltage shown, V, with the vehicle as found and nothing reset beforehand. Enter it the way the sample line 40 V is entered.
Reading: 20 V
